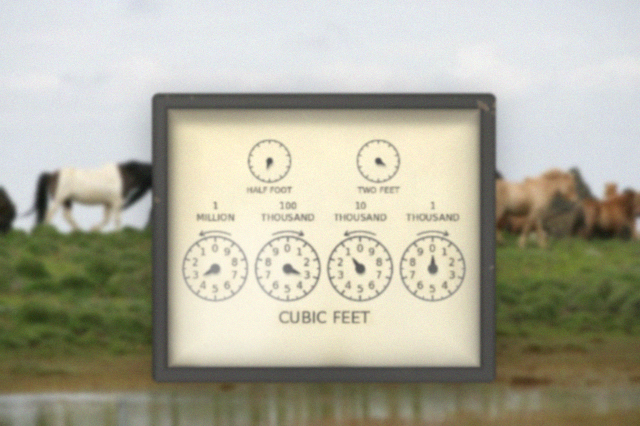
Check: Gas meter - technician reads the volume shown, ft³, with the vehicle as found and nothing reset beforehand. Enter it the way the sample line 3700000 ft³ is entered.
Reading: 331000 ft³
